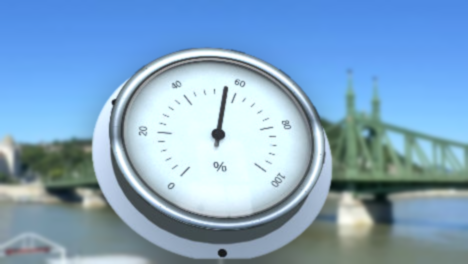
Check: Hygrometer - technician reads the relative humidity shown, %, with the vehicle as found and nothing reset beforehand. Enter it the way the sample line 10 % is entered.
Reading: 56 %
